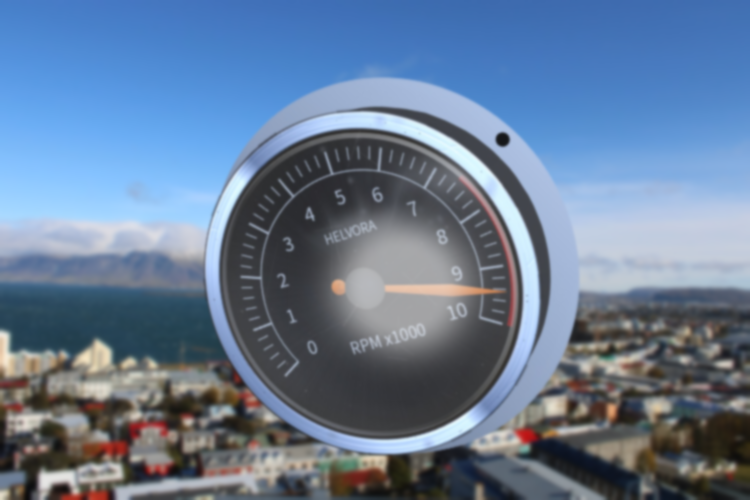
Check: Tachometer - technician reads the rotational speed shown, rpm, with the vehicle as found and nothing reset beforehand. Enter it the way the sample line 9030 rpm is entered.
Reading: 9400 rpm
